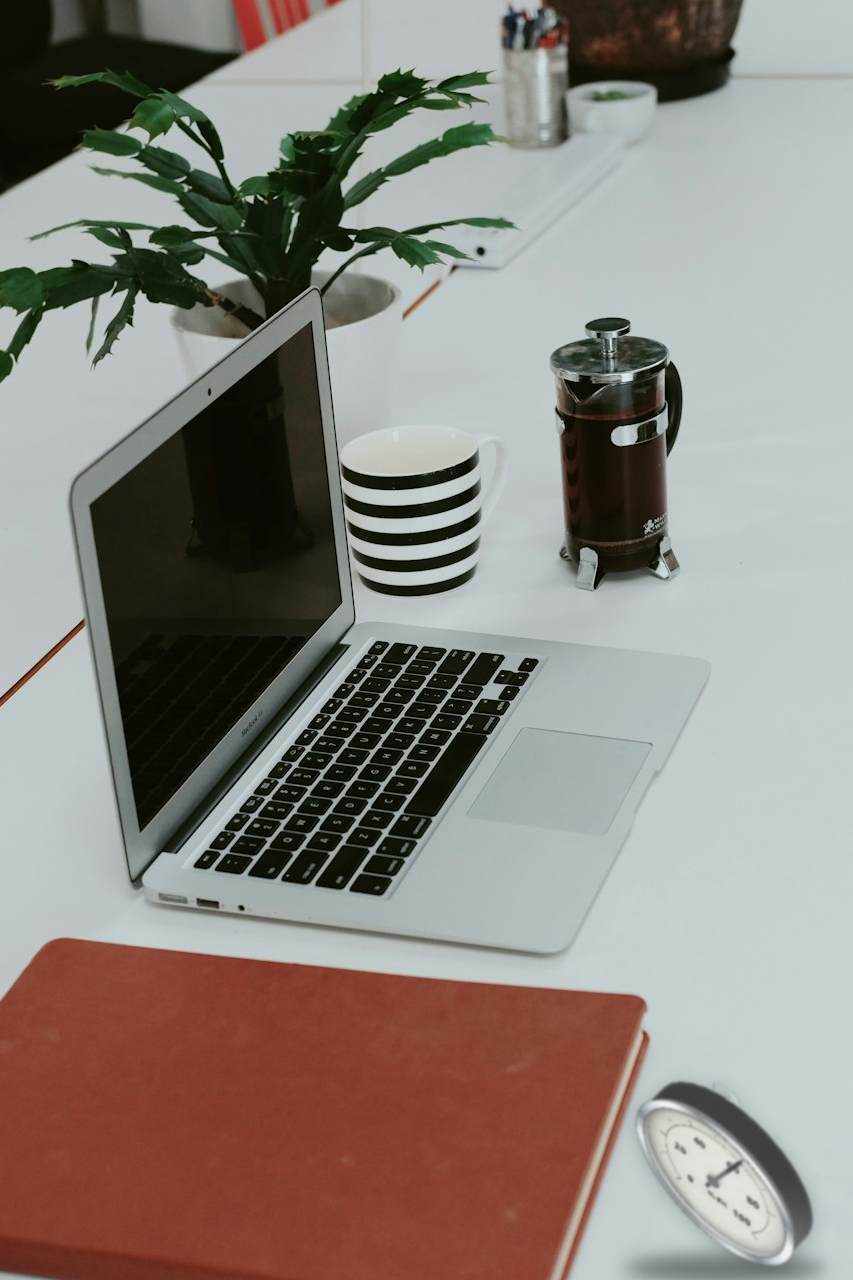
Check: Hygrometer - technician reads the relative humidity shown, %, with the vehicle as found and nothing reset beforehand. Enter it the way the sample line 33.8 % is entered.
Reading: 60 %
